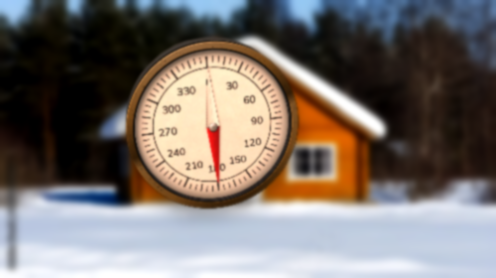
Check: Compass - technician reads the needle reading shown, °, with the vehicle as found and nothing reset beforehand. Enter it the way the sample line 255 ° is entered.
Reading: 180 °
